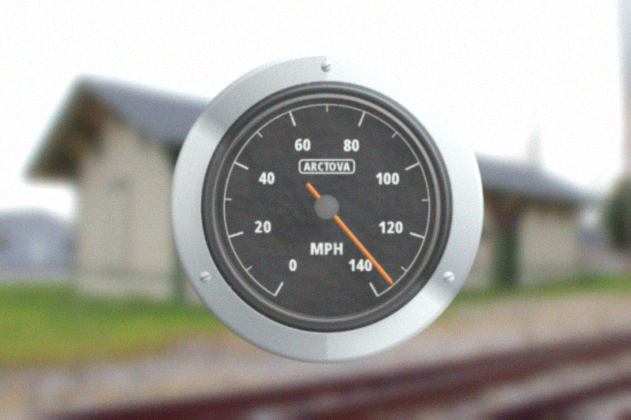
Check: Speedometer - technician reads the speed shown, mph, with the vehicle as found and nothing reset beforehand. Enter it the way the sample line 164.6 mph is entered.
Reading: 135 mph
